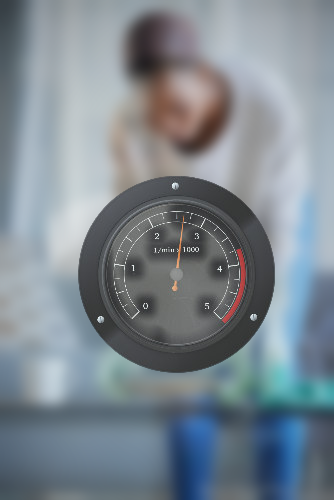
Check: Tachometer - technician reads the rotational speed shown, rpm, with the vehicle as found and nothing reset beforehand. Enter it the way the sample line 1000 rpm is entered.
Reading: 2625 rpm
